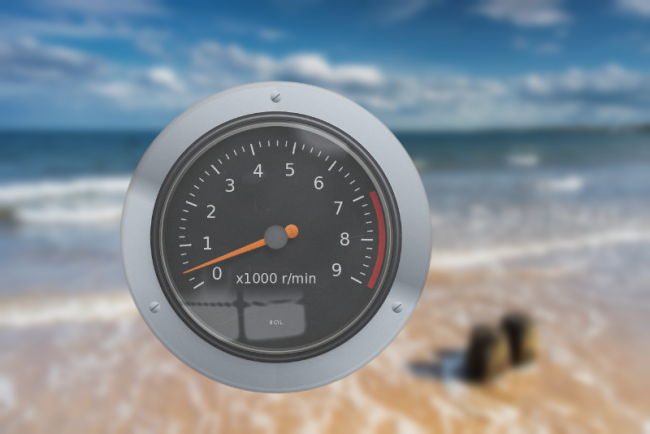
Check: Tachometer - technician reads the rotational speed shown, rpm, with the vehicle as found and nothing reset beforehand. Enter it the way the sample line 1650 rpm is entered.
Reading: 400 rpm
